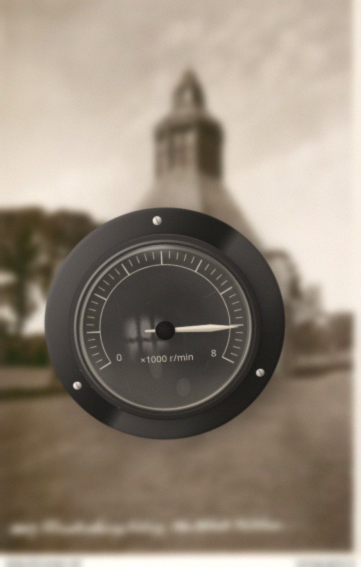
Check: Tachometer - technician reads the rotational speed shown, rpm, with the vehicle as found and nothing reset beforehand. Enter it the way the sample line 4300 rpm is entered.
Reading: 7000 rpm
